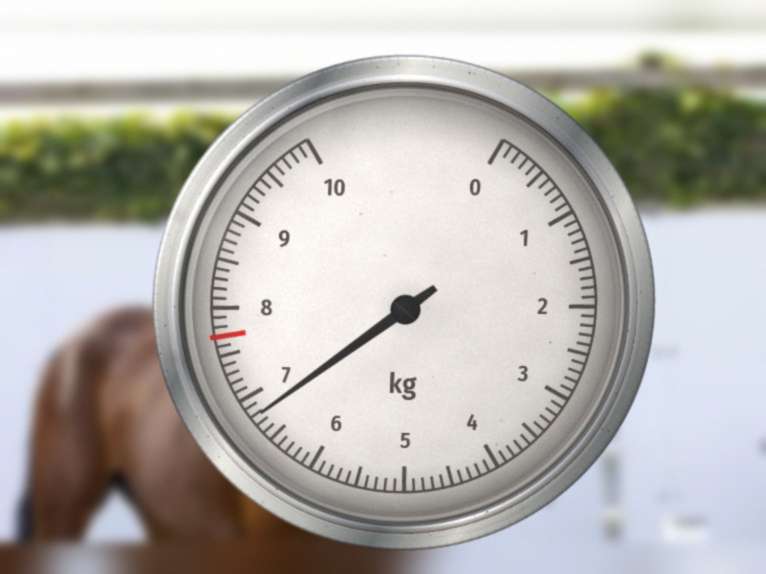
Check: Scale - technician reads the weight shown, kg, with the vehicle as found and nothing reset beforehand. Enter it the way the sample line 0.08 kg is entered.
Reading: 6.8 kg
